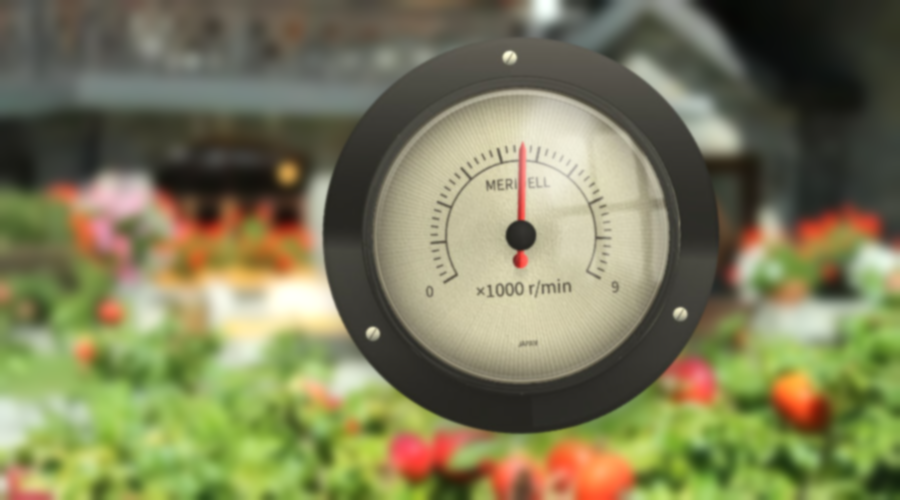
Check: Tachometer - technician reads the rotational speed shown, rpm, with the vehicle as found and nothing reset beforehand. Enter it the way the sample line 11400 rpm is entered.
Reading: 4600 rpm
